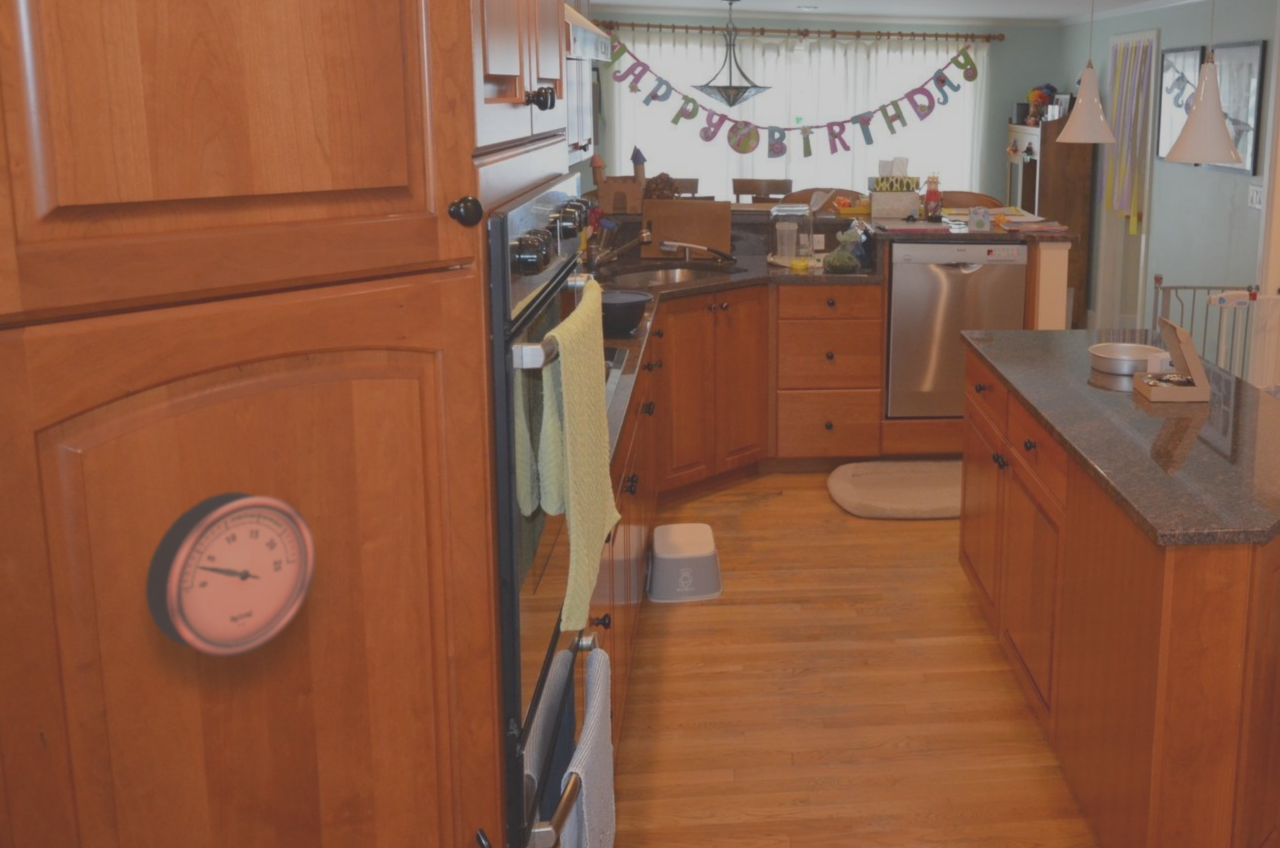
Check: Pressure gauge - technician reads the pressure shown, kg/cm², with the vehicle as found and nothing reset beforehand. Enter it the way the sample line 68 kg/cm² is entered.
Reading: 3 kg/cm²
